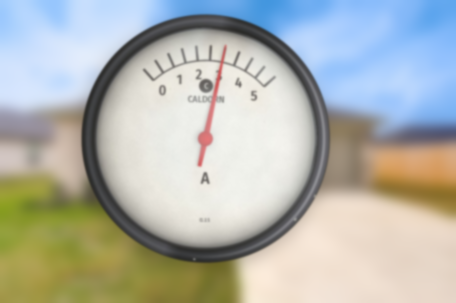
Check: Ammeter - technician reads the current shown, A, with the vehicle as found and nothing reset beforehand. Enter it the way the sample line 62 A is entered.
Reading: 3 A
